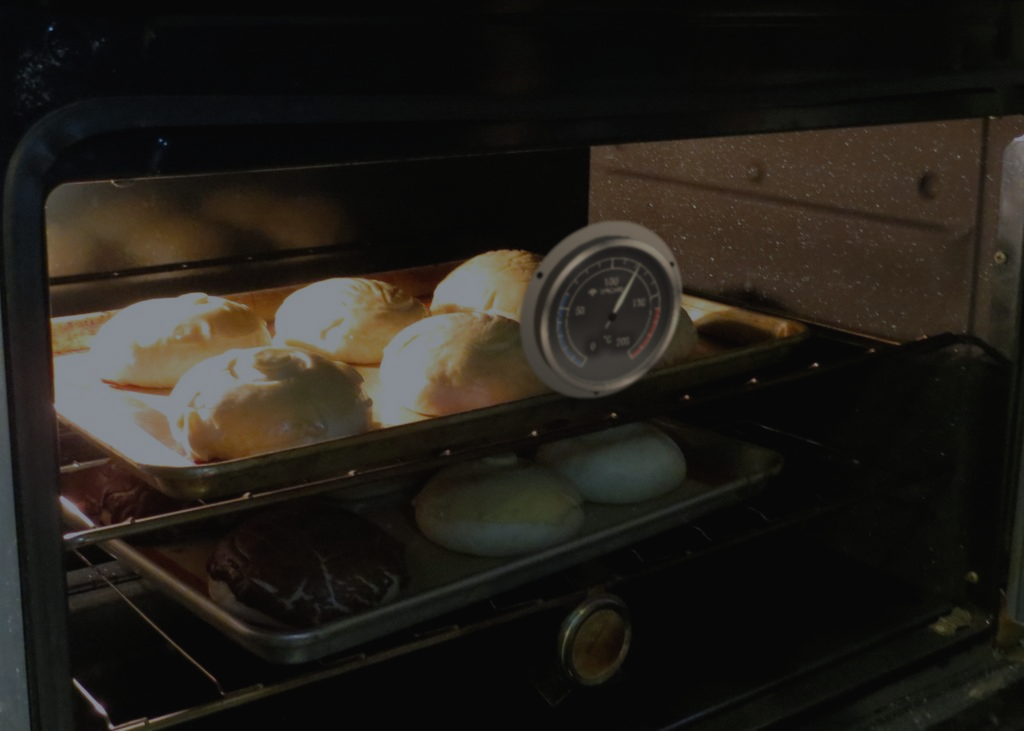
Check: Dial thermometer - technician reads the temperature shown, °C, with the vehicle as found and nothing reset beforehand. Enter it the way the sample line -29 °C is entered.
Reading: 120 °C
